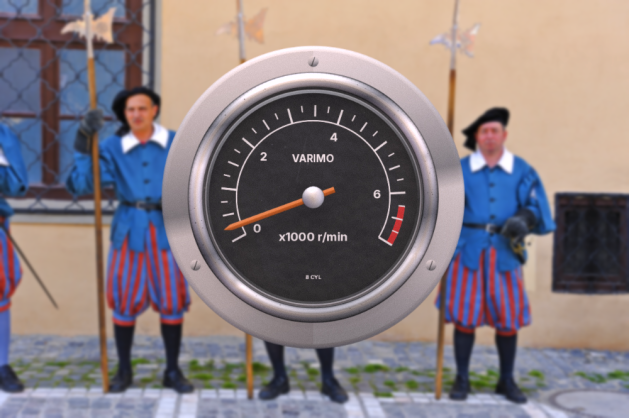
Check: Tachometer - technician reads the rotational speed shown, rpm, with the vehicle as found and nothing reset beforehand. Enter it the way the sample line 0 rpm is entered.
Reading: 250 rpm
